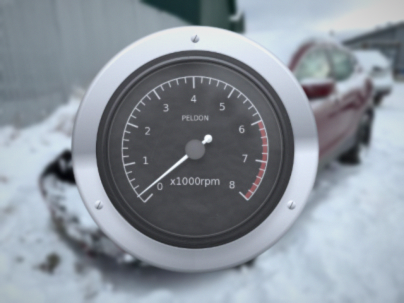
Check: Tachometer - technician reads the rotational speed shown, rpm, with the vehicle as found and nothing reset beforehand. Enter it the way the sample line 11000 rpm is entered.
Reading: 200 rpm
